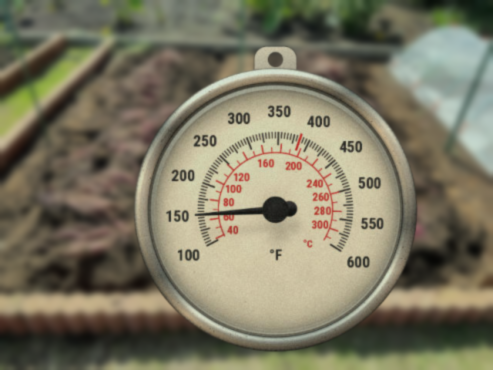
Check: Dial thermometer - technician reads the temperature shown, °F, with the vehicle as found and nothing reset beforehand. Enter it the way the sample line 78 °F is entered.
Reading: 150 °F
